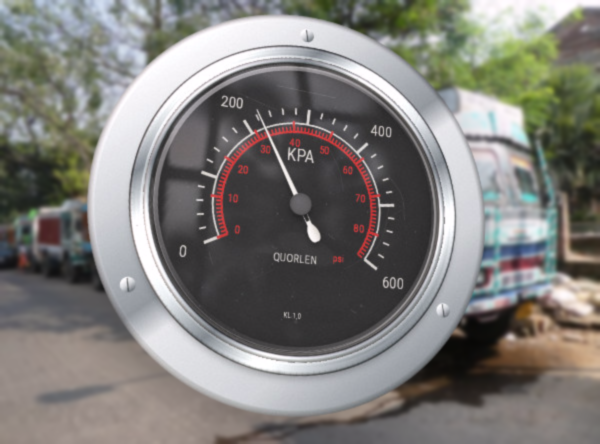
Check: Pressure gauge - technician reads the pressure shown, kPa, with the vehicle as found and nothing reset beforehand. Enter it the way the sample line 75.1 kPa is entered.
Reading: 220 kPa
